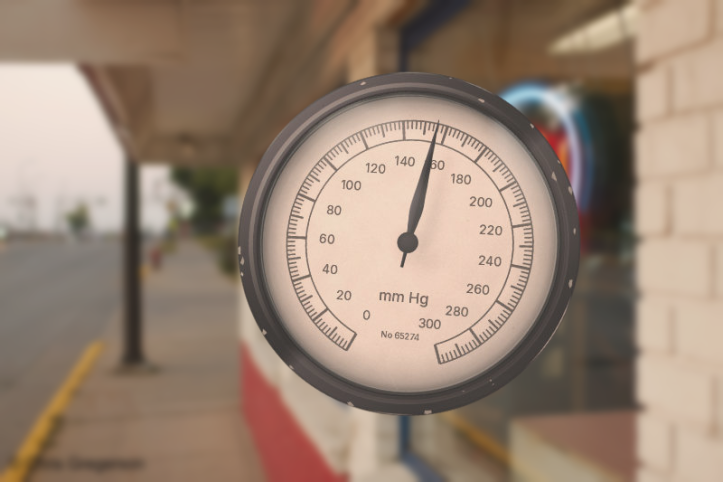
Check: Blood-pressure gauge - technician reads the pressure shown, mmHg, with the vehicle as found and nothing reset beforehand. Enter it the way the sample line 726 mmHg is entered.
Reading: 156 mmHg
